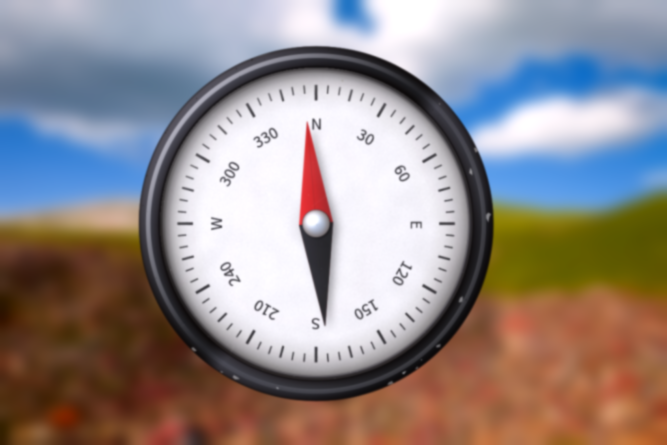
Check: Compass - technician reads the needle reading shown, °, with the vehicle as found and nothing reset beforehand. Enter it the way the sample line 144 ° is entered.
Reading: 355 °
